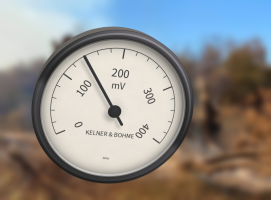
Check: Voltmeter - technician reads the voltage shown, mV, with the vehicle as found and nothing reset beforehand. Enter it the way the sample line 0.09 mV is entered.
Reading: 140 mV
